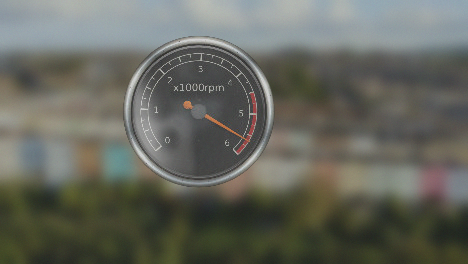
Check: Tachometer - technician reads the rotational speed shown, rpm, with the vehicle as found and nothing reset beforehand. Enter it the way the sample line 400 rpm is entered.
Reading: 5625 rpm
